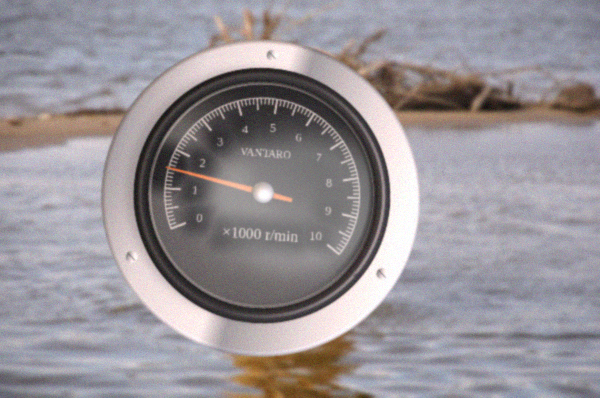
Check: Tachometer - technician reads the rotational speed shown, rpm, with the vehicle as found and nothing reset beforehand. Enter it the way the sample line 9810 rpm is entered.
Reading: 1500 rpm
